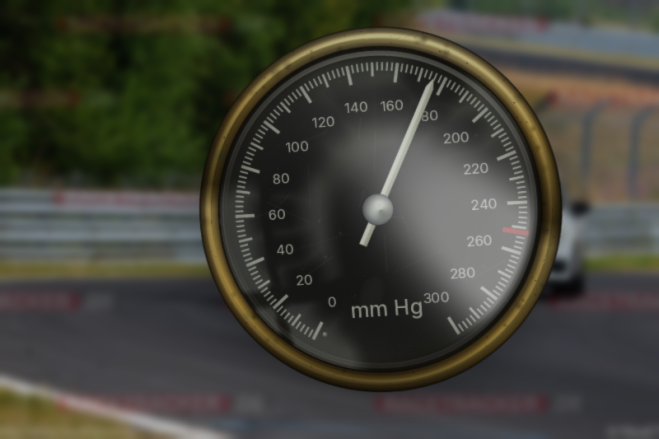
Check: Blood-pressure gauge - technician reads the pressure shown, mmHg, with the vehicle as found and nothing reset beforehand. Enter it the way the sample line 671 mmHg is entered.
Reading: 176 mmHg
